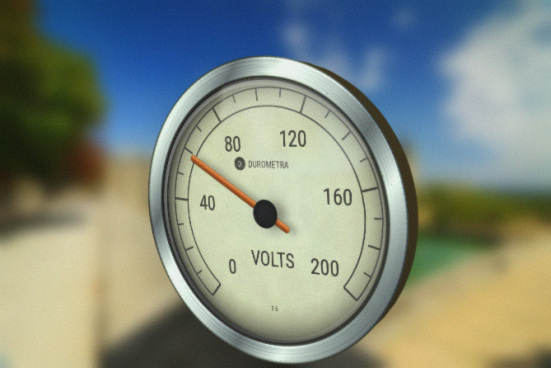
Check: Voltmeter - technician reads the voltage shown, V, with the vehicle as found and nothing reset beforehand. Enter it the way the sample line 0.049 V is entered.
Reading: 60 V
